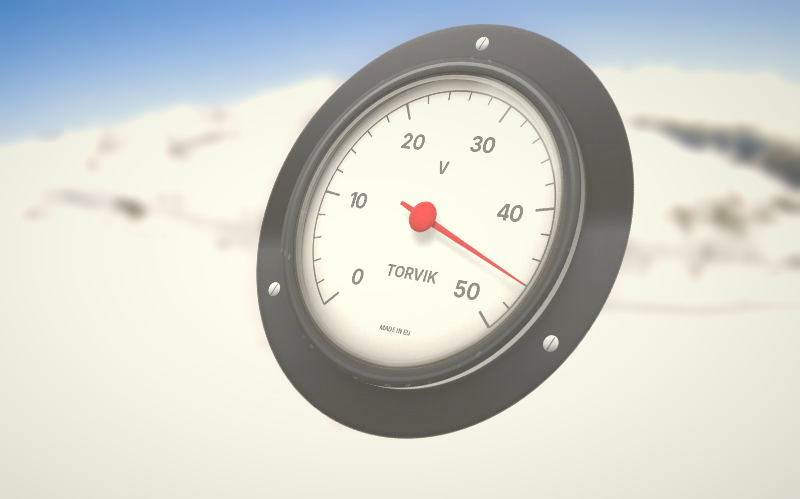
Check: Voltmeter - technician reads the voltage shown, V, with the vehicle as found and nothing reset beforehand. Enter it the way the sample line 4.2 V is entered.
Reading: 46 V
